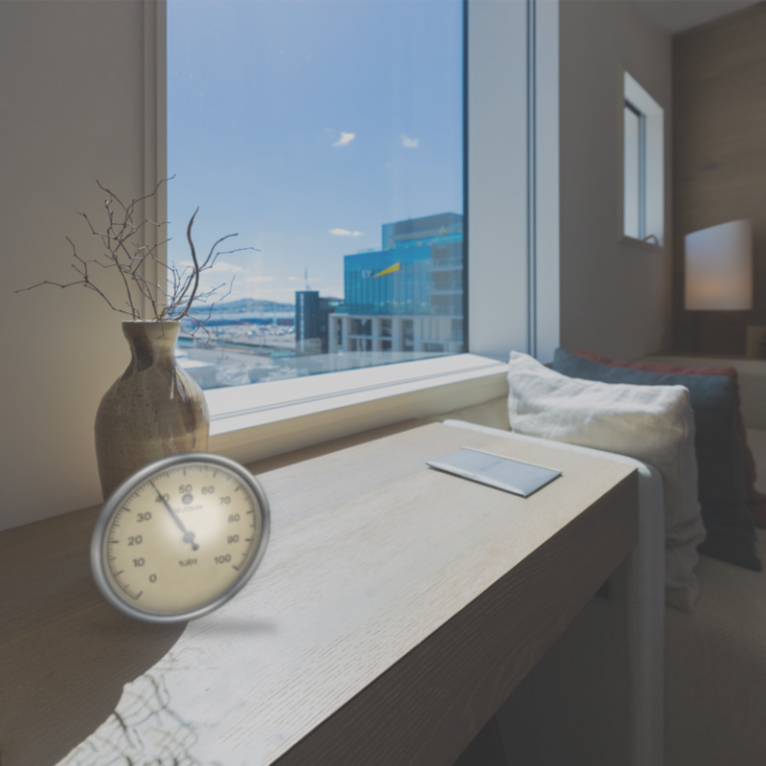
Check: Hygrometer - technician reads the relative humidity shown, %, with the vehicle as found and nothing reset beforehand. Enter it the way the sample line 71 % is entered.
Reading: 40 %
